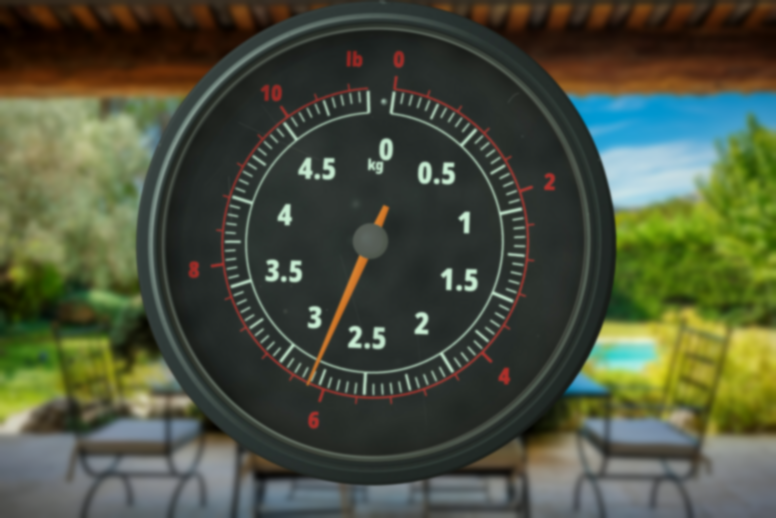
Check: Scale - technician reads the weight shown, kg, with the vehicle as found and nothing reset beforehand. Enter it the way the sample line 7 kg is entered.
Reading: 2.8 kg
